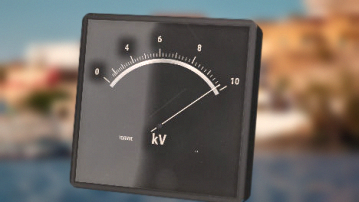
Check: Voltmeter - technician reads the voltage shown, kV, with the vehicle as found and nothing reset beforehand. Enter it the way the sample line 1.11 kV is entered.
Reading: 9.8 kV
